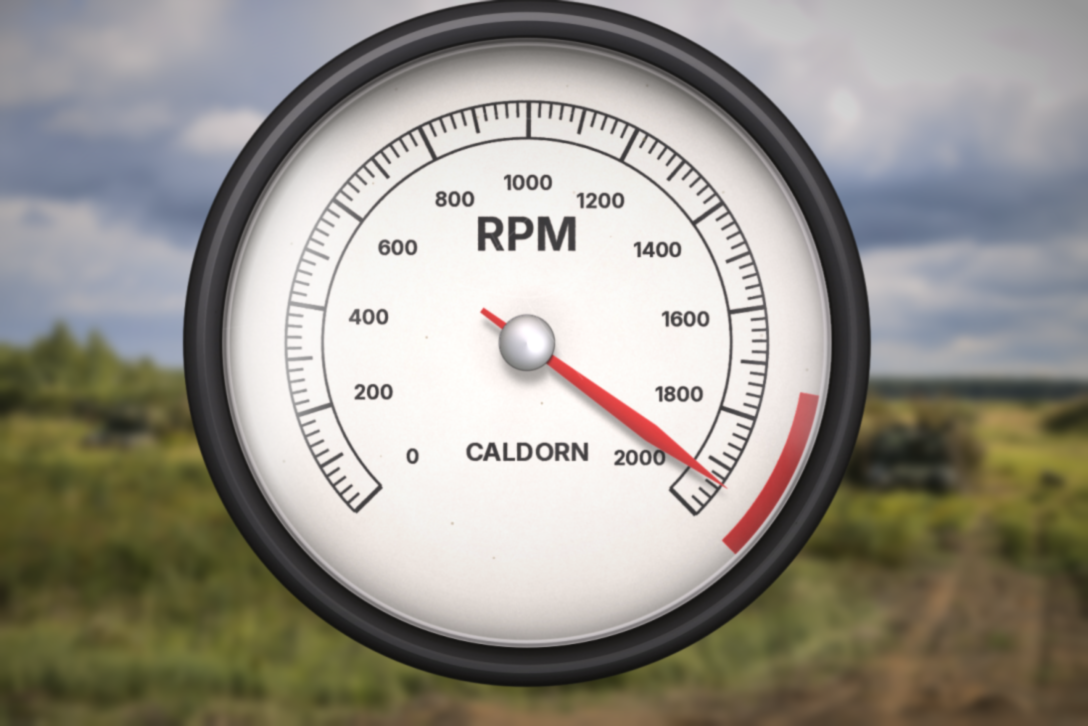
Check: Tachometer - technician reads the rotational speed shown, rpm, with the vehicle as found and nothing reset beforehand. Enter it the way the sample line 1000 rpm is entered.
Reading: 1930 rpm
